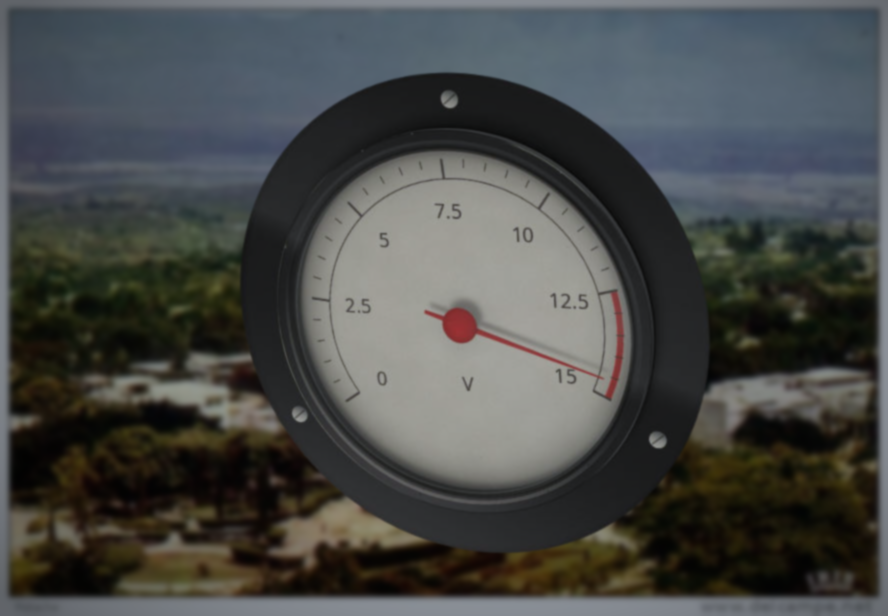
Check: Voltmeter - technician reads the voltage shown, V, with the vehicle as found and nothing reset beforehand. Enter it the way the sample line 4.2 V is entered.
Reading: 14.5 V
